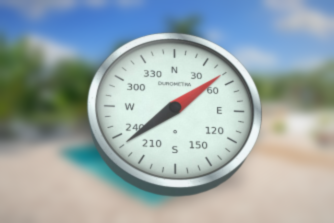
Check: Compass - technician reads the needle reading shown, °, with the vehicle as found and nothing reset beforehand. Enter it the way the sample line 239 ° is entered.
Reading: 50 °
